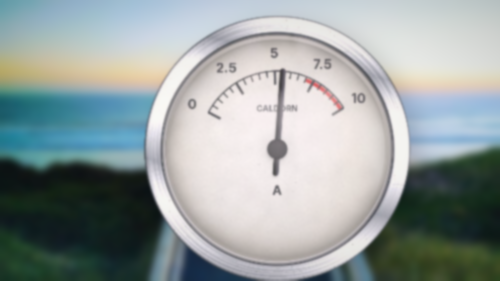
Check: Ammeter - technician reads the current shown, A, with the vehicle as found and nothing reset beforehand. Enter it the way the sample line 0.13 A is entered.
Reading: 5.5 A
